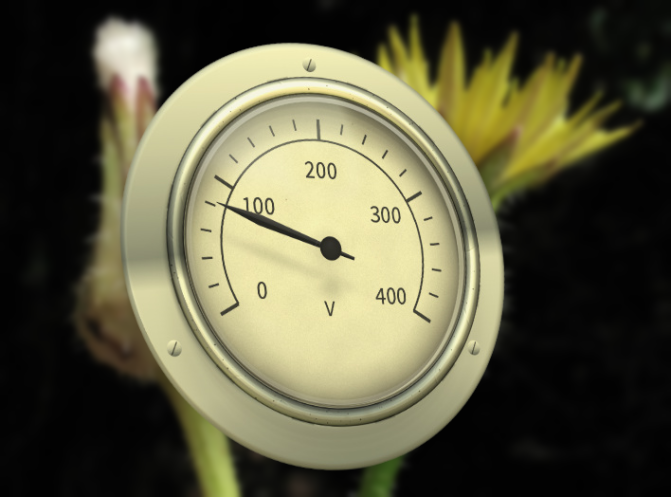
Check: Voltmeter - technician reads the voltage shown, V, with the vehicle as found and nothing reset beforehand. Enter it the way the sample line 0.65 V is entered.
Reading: 80 V
